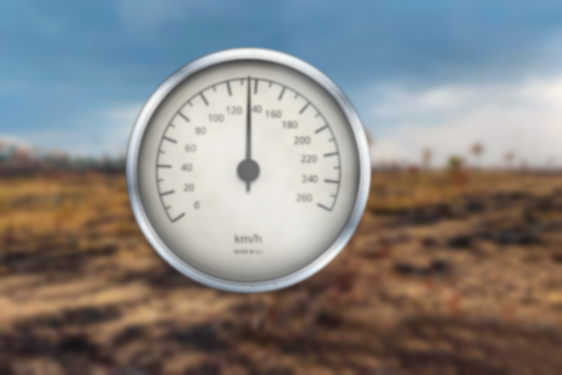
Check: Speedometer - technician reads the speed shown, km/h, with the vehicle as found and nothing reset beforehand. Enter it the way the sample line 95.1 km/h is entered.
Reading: 135 km/h
